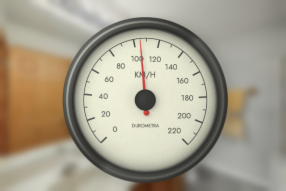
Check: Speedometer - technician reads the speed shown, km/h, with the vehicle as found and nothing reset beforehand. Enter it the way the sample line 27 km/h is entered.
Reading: 105 km/h
